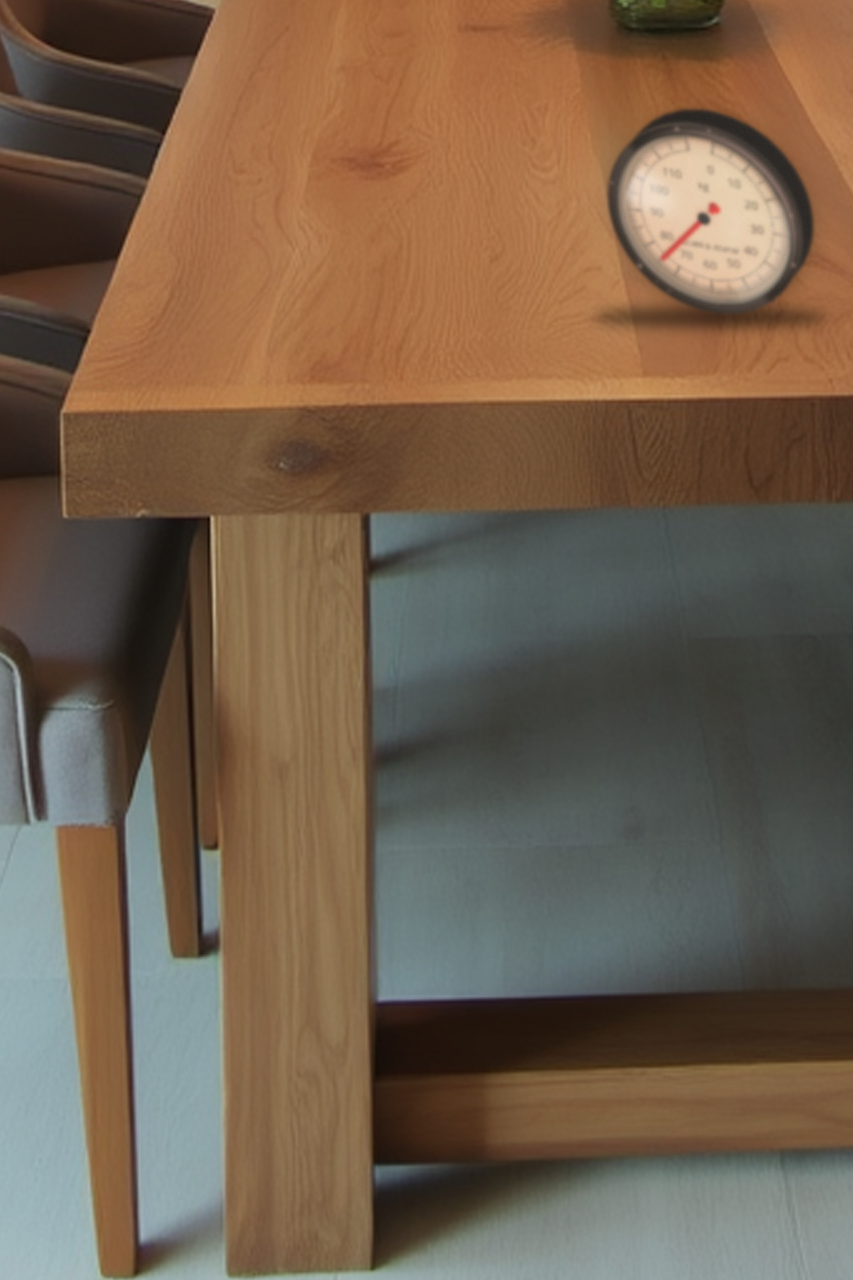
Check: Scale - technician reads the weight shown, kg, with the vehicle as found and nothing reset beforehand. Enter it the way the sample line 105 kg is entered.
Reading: 75 kg
